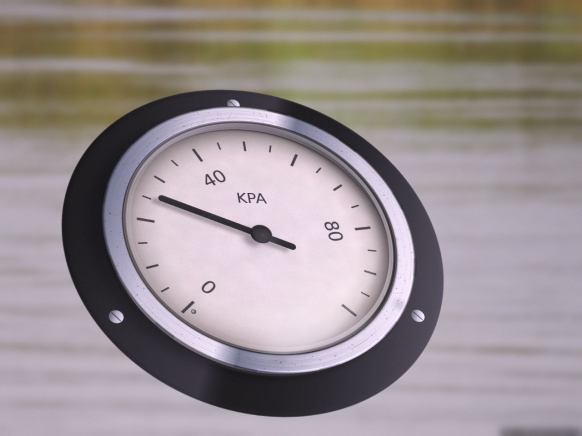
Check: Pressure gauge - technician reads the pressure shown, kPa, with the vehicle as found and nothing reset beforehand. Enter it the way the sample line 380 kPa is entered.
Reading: 25 kPa
